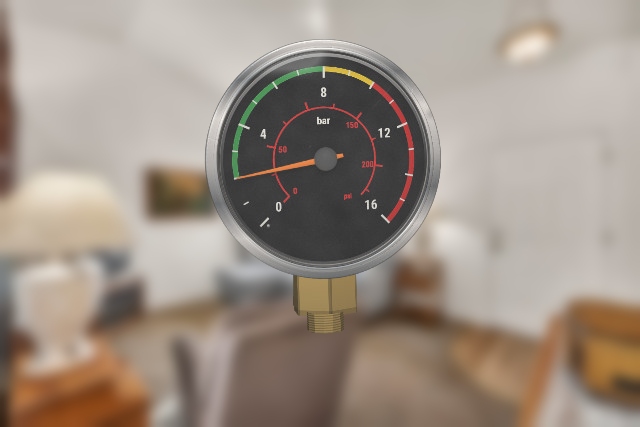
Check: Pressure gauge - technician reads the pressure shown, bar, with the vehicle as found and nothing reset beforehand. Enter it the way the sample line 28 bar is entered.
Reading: 2 bar
